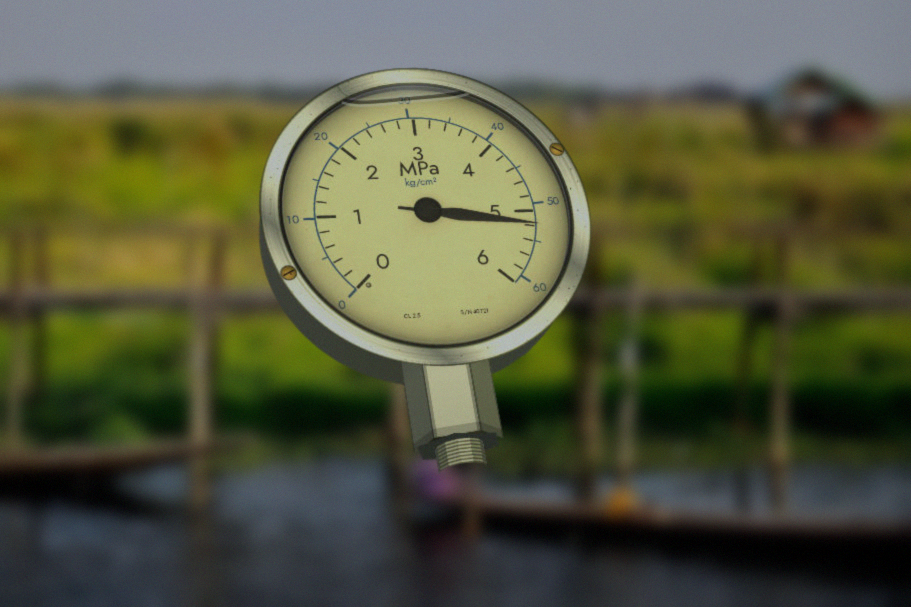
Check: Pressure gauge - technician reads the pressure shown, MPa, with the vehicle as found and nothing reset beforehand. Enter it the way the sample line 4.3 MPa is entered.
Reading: 5.2 MPa
